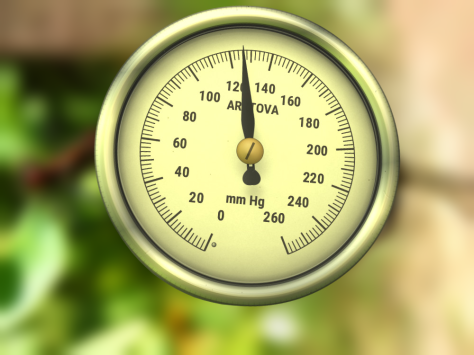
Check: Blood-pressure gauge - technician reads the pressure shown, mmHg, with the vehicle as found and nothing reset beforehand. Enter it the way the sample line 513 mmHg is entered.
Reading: 126 mmHg
